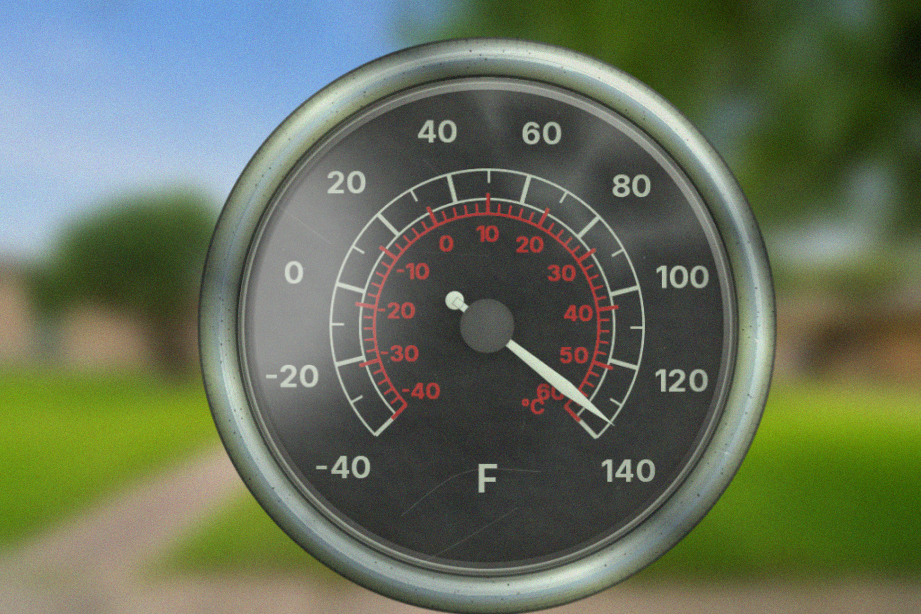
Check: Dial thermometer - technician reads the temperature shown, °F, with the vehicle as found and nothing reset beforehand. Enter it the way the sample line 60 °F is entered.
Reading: 135 °F
